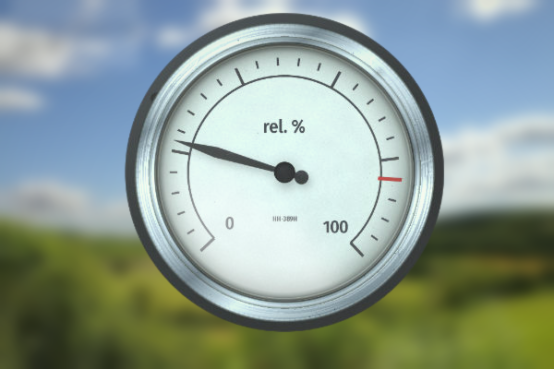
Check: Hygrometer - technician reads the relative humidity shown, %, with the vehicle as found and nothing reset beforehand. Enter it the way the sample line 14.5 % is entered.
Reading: 22 %
